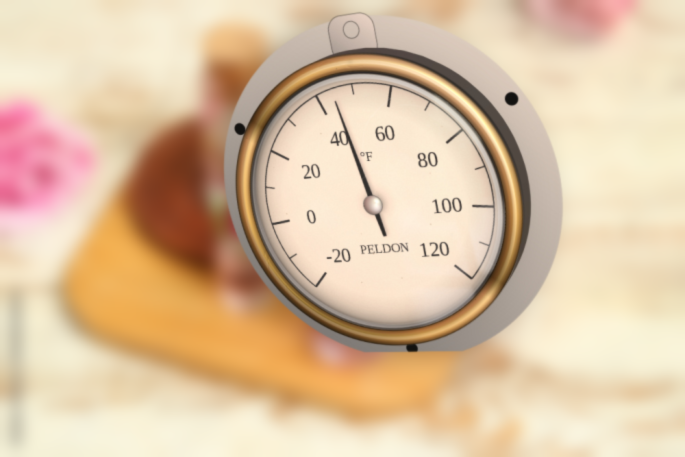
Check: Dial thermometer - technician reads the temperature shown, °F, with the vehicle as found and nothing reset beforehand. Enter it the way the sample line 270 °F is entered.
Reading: 45 °F
